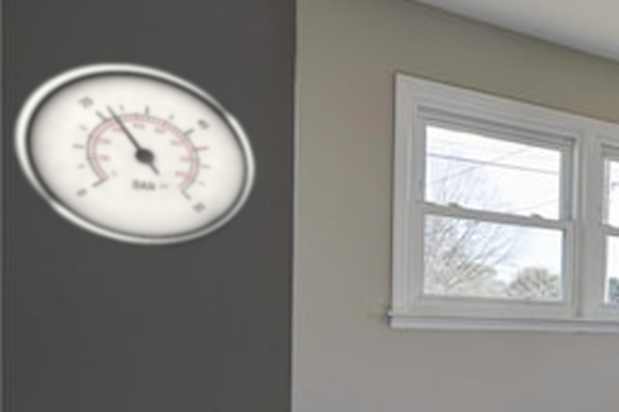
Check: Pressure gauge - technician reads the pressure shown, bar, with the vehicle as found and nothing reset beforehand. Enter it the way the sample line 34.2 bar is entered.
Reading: 22.5 bar
